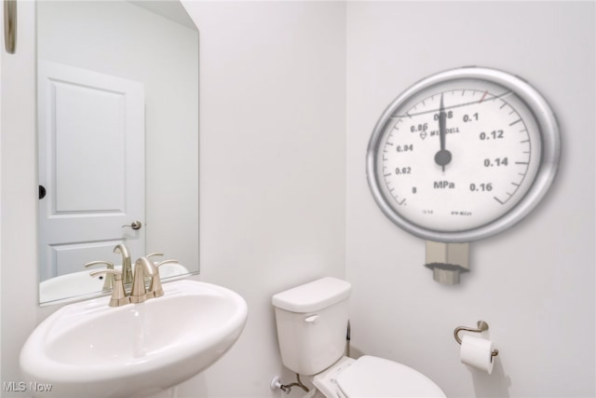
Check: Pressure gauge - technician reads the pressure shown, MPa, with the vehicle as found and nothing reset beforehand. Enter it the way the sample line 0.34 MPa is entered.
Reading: 0.08 MPa
